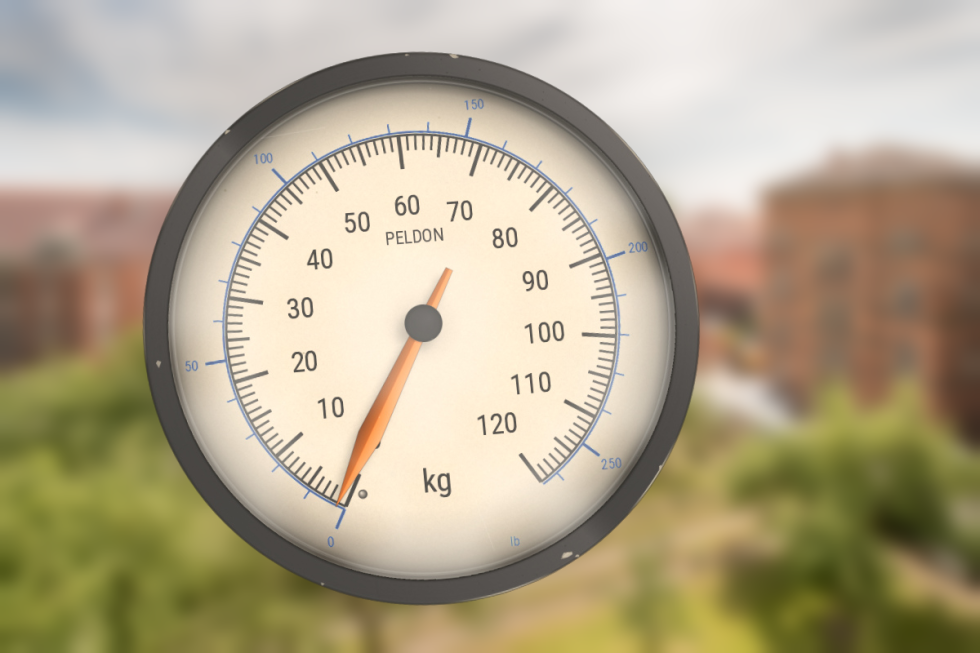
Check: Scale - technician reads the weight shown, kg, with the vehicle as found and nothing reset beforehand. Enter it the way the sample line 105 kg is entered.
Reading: 1 kg
